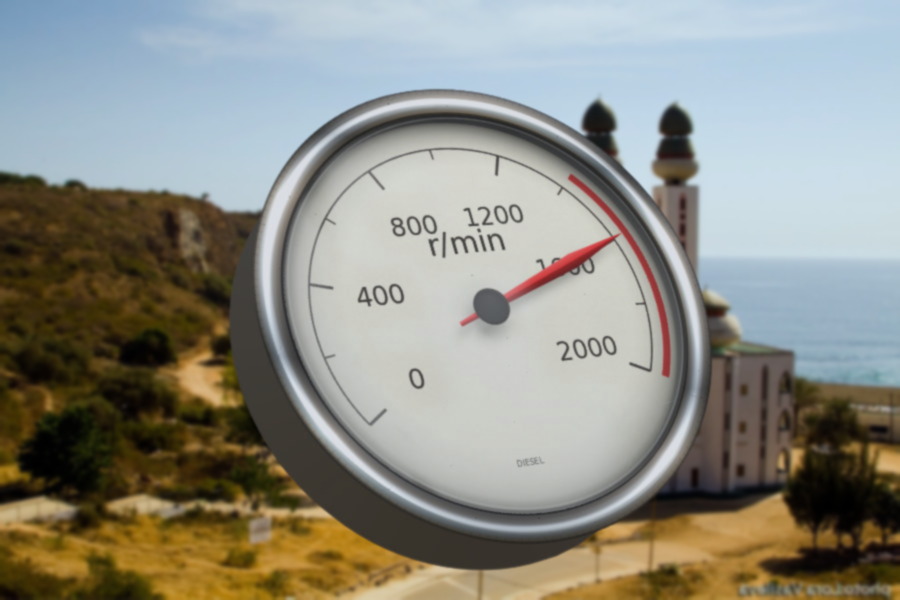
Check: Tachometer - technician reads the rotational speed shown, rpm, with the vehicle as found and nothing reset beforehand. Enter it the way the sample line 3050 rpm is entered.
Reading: 1600 rpm
